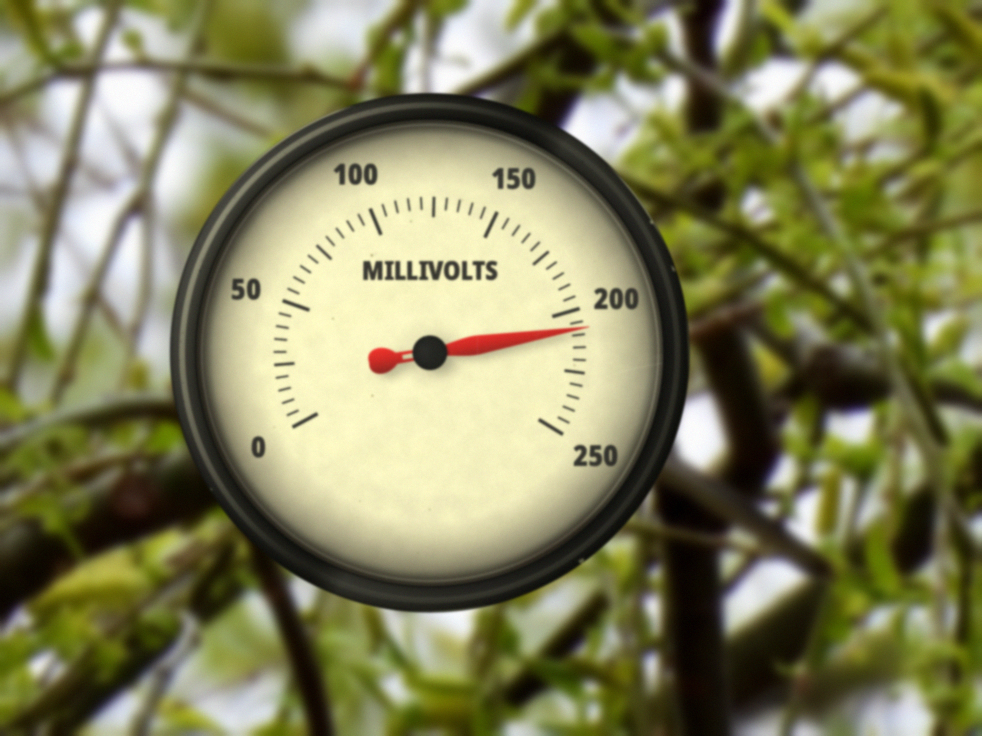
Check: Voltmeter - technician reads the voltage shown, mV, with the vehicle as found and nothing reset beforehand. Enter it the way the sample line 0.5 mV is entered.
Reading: 207.5 mV
